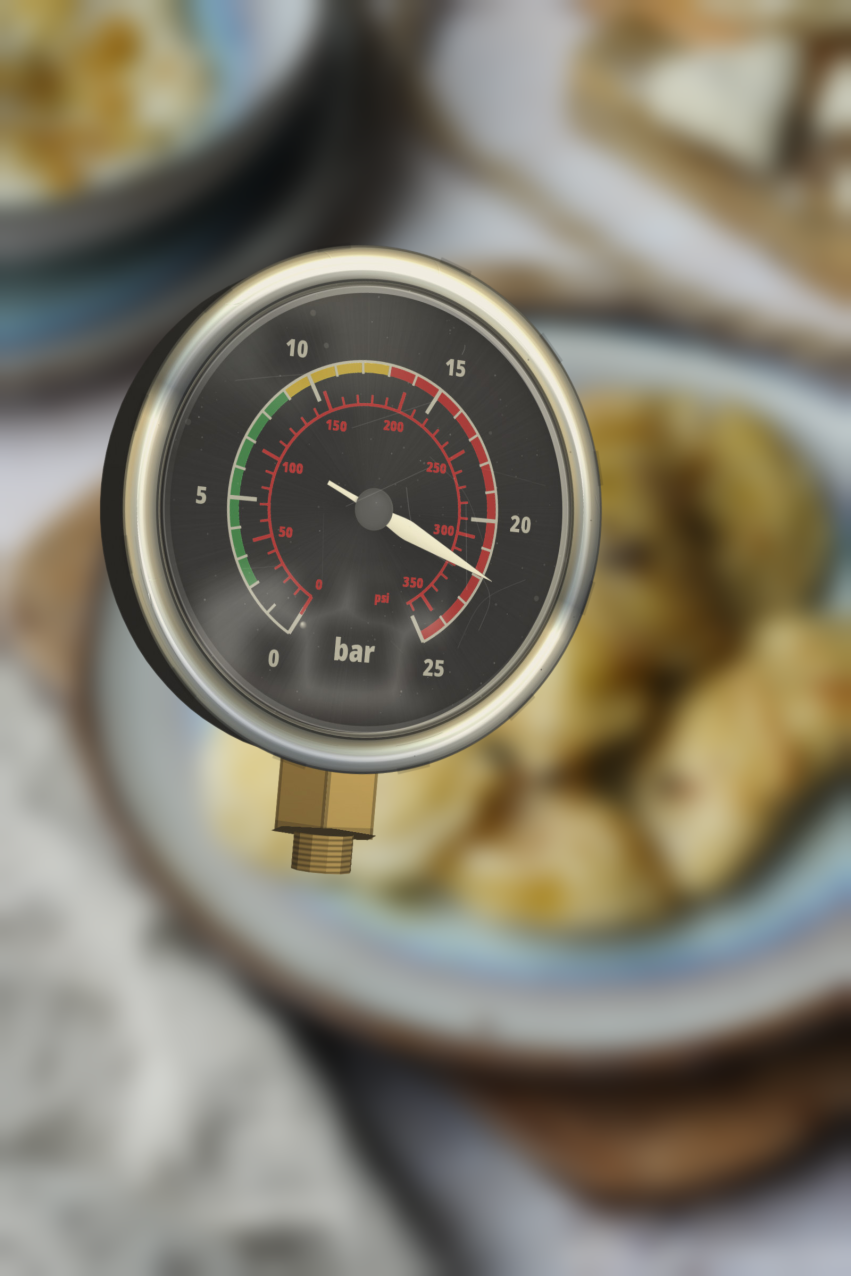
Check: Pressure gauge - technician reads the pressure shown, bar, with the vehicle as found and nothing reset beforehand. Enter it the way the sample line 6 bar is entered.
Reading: 22 bar
